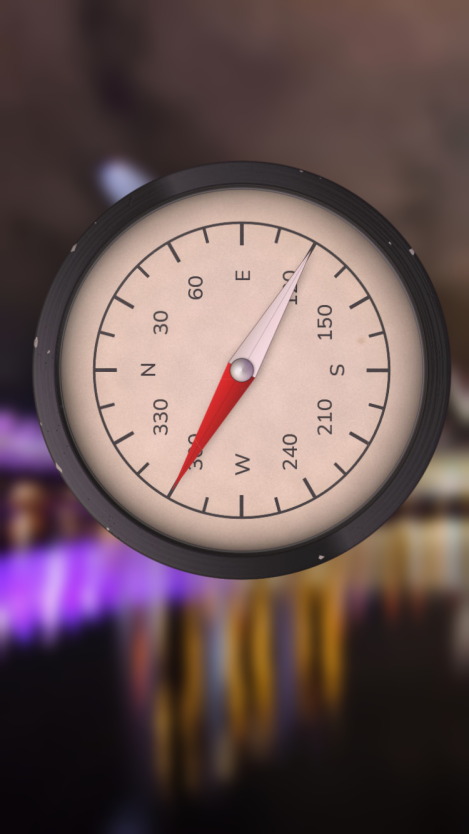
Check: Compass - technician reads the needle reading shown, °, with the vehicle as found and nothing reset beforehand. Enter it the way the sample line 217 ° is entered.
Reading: 300 °
